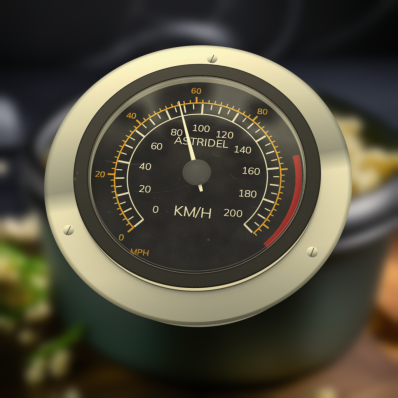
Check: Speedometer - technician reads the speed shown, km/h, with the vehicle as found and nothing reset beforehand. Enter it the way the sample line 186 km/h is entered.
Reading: 87.5 km/h
